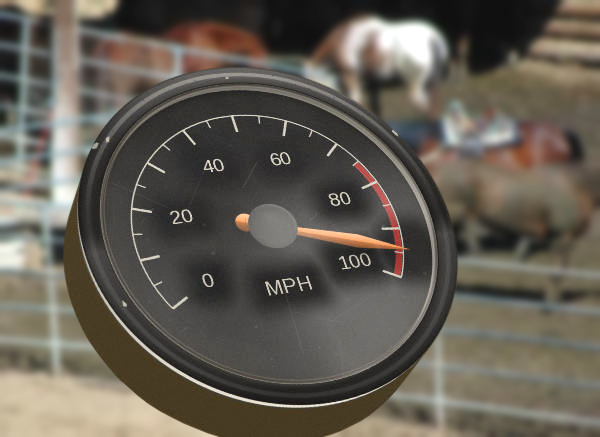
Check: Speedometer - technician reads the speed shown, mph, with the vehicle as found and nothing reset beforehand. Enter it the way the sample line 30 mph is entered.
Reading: 95 mph
